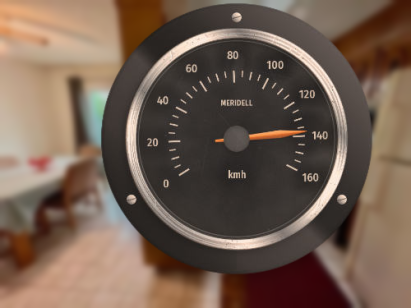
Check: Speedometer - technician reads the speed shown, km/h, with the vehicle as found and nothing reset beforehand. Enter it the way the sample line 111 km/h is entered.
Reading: 137.5 km/h
